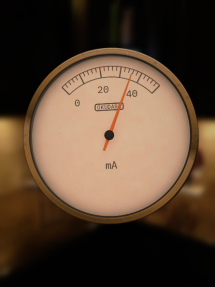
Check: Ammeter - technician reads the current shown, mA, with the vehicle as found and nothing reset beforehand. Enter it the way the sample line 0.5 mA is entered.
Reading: 36 mA
